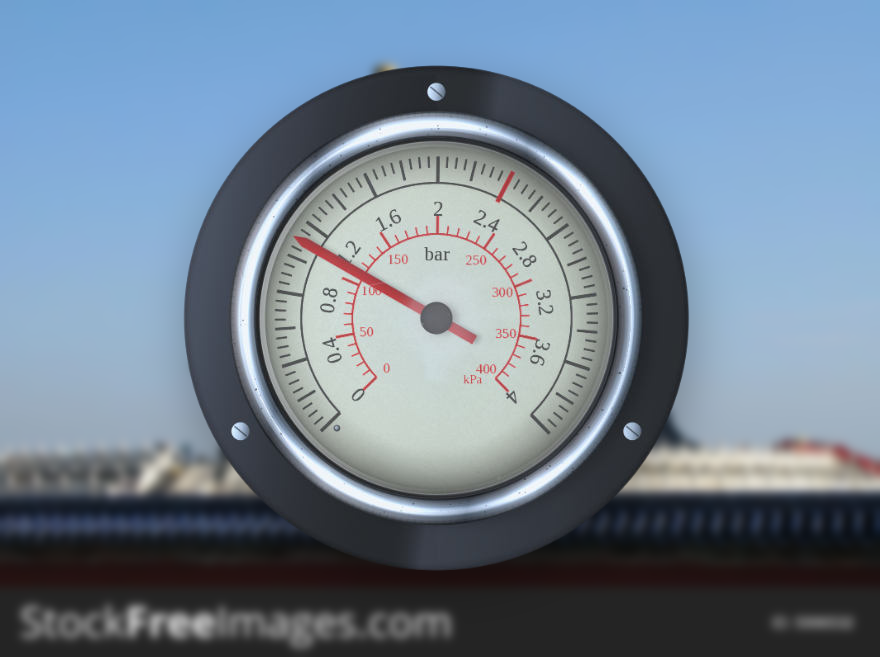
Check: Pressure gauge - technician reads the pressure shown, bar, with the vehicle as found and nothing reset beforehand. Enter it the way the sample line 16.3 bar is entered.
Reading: 1.1 bar
